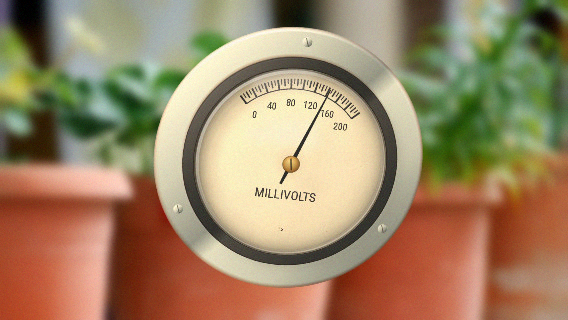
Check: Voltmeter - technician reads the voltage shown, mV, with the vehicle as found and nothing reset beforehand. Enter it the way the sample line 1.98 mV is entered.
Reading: 140 mV
